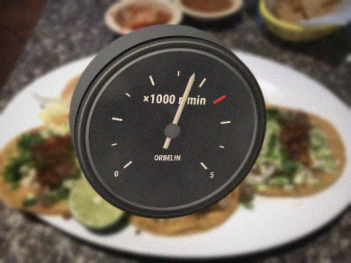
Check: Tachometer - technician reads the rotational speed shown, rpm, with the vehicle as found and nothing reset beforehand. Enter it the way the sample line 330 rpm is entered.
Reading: 2750 rpm
